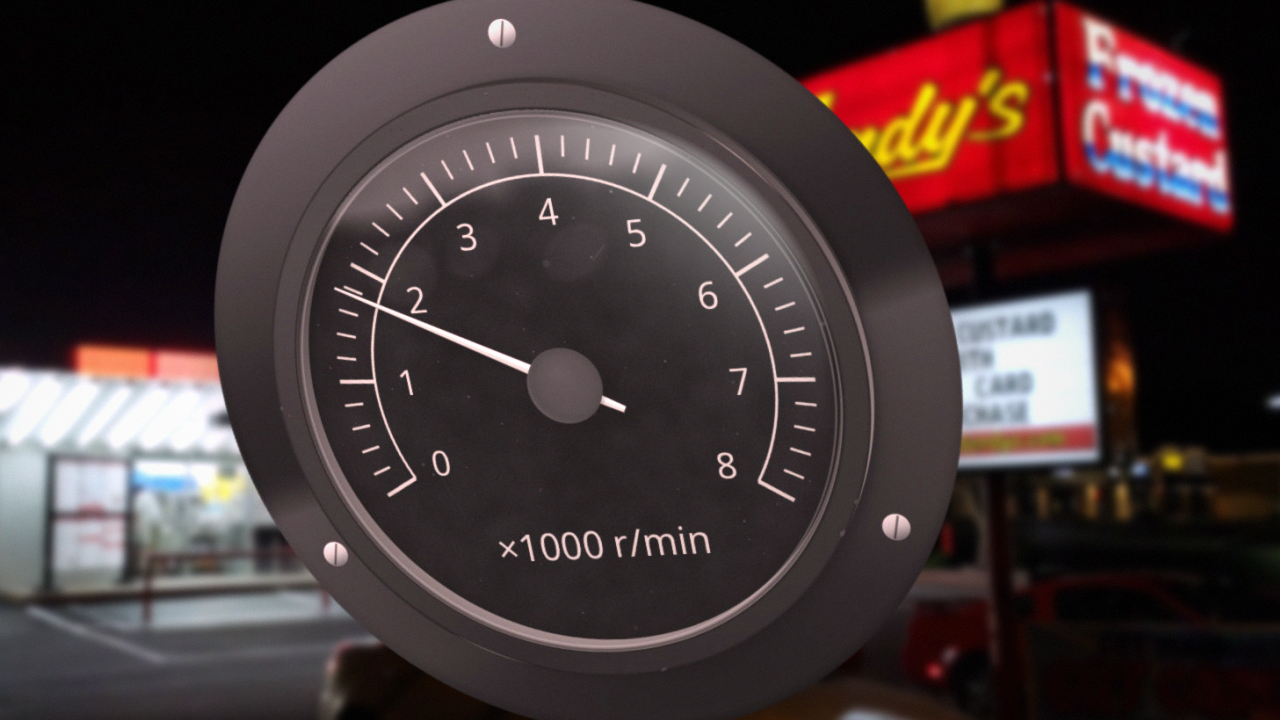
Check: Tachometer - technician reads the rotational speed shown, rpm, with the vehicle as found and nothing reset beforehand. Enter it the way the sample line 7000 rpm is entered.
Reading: 1800 rpm
